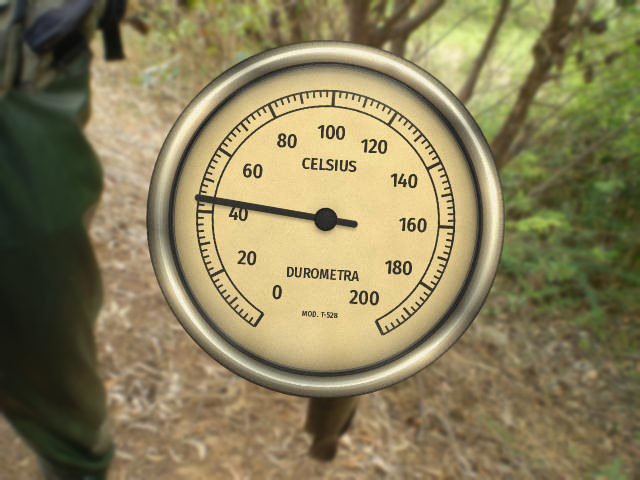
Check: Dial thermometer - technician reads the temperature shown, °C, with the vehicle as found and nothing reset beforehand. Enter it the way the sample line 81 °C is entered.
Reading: 44 °C
